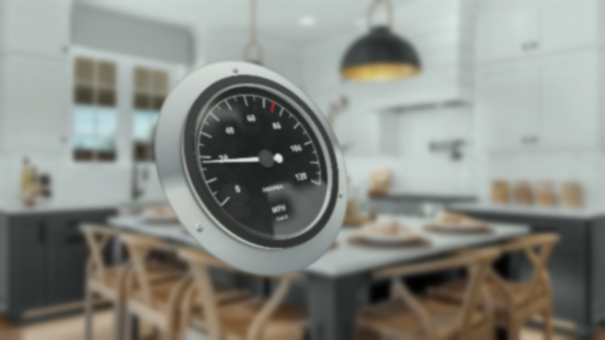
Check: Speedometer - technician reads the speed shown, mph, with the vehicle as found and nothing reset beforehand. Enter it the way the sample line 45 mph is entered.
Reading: 17.5 mph
